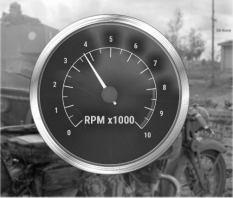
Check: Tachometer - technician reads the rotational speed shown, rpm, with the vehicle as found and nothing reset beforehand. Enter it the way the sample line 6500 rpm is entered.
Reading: 3750 rpm
